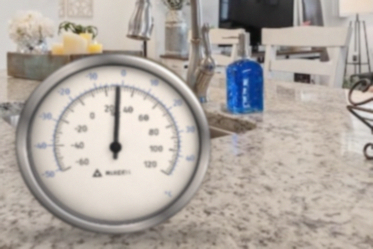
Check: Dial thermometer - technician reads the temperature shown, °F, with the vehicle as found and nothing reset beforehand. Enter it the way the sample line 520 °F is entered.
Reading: 30 °F
